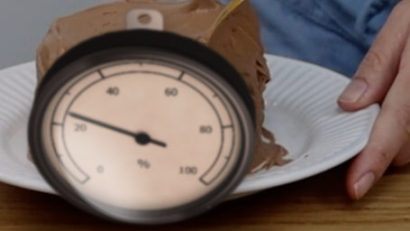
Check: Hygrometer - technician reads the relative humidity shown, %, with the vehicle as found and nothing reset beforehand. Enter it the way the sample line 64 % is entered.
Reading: 25 %
